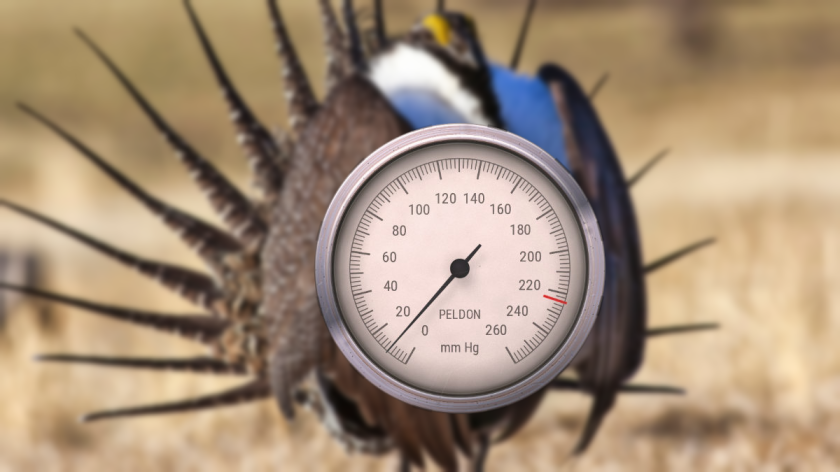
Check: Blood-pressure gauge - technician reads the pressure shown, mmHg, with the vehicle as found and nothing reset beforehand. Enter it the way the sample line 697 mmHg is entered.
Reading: 10 mmHg
